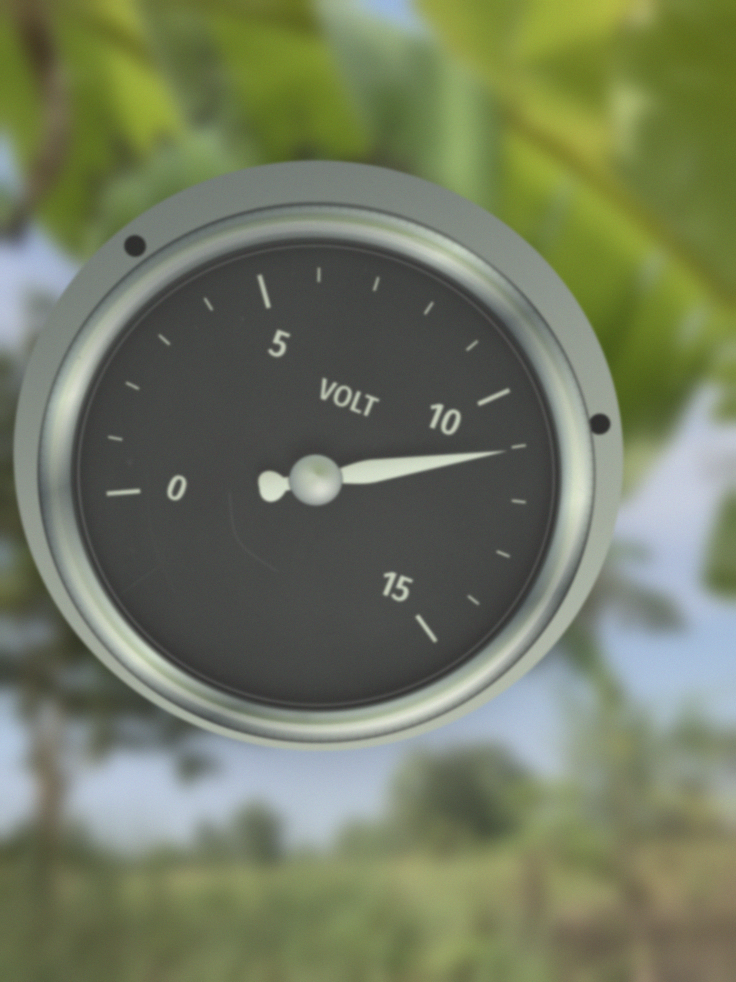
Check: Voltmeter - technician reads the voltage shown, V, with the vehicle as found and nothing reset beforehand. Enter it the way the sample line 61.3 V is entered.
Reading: 11 V
